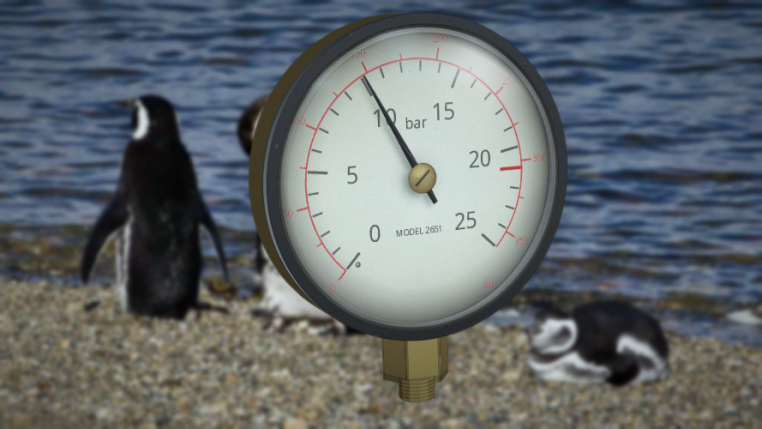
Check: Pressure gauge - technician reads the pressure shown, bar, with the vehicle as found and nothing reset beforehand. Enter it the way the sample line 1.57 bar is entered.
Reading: 10 bar
